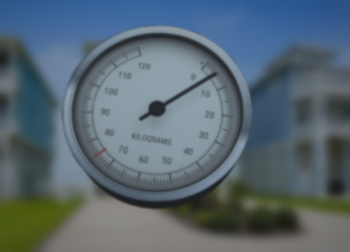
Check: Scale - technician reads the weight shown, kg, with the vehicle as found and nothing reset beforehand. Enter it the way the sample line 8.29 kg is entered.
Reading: 5 kg
